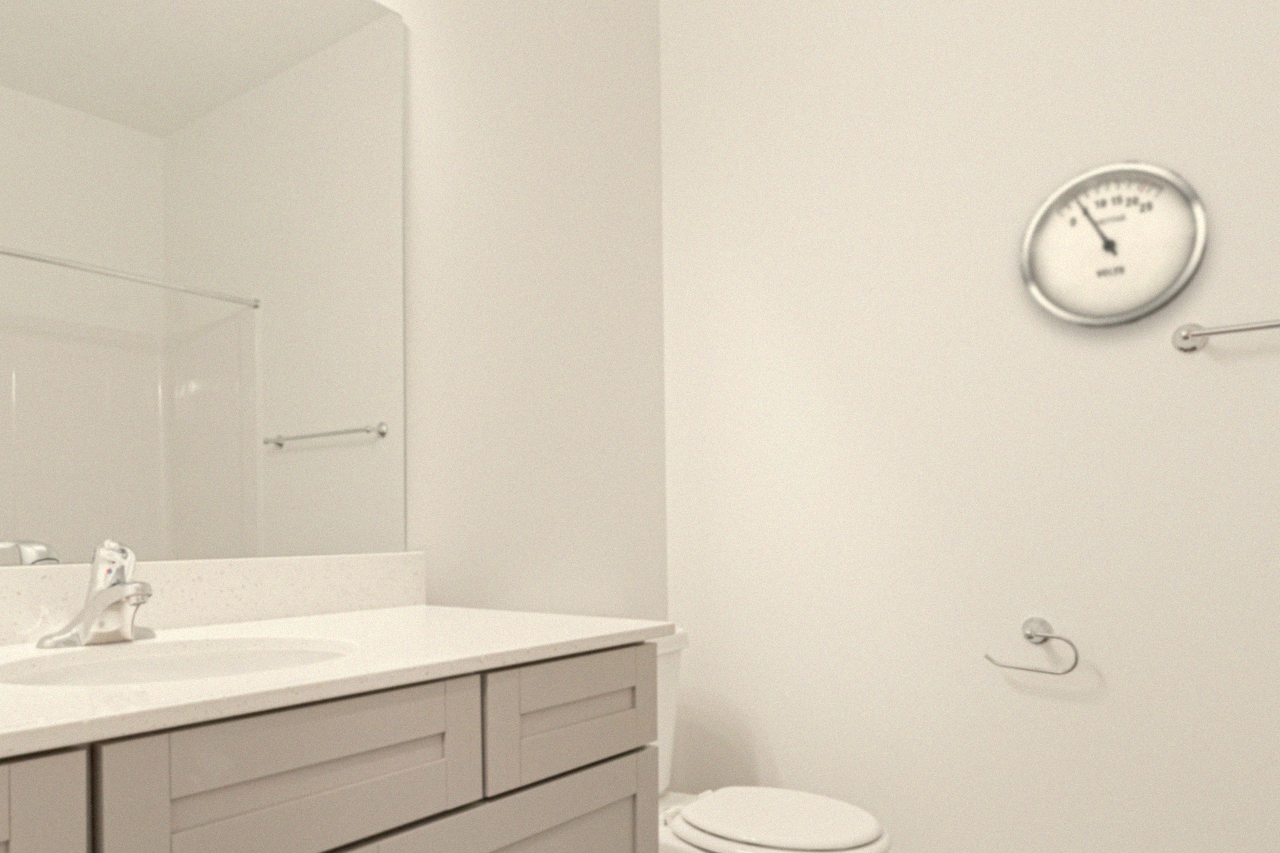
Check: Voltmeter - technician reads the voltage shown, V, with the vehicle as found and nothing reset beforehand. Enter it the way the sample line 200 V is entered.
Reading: 5 V
